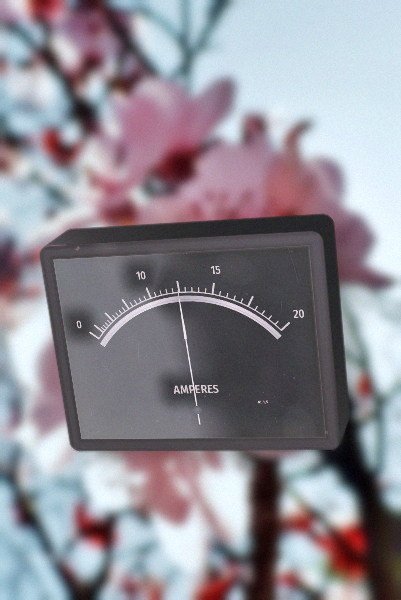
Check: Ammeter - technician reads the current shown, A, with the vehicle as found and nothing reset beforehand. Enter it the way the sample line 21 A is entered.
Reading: 12.5 A
